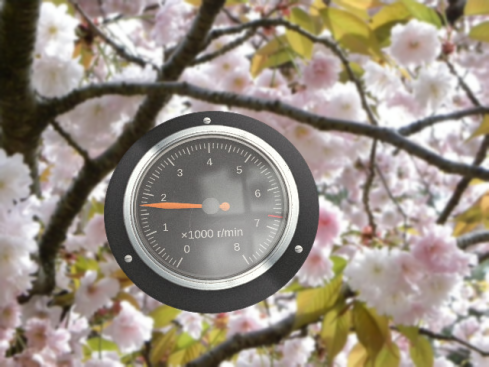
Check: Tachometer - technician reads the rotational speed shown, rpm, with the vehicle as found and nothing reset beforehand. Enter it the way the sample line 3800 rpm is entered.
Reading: 1700 rpm
